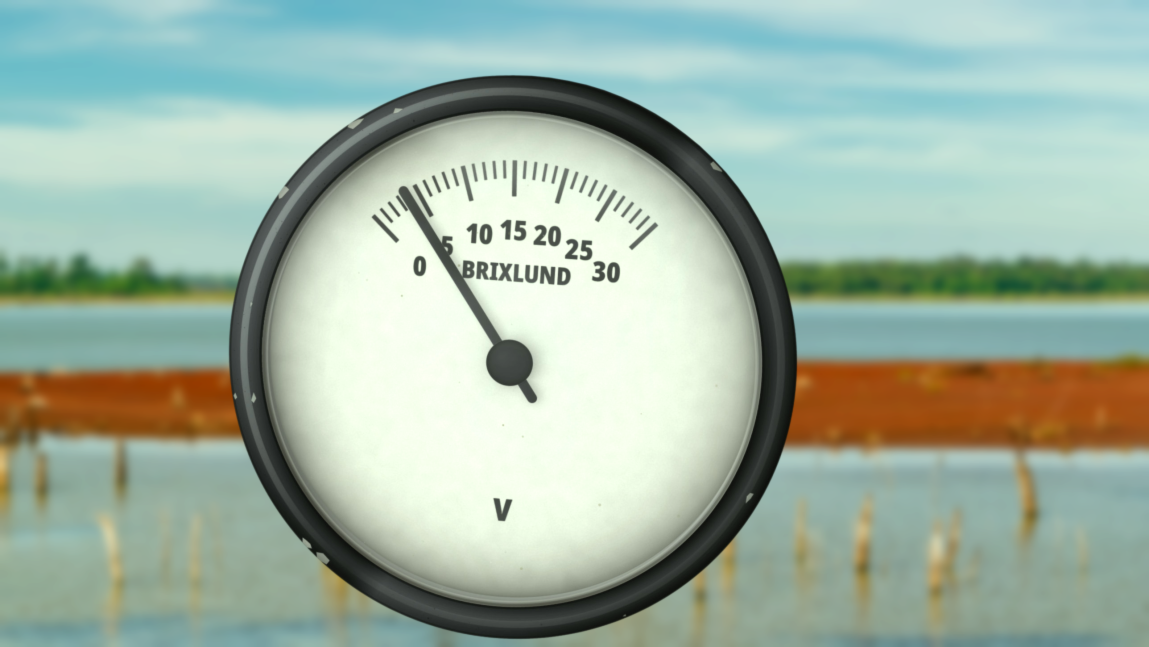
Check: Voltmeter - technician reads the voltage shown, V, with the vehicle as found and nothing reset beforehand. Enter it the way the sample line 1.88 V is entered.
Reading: 4 V
